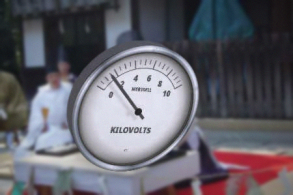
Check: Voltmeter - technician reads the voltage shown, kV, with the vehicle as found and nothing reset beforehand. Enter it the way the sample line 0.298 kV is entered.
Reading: 1.5 kV
